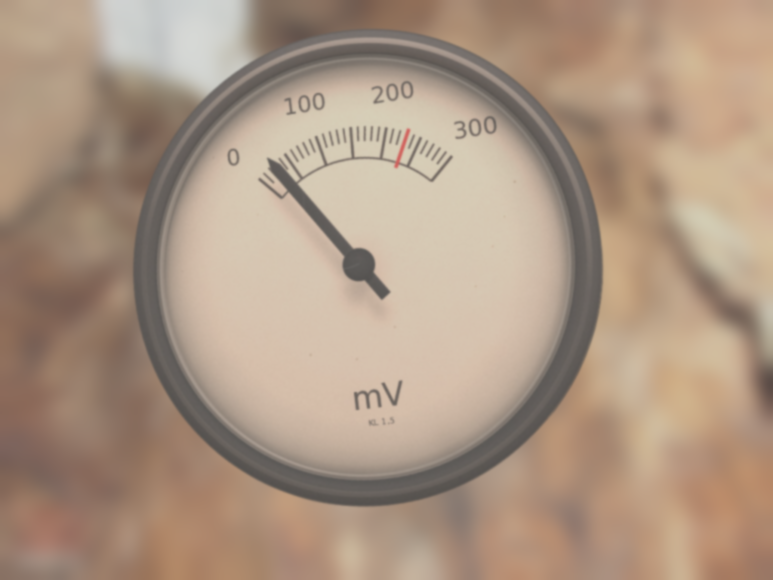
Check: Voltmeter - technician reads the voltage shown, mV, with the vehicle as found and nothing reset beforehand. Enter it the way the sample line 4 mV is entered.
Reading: 30 mV
